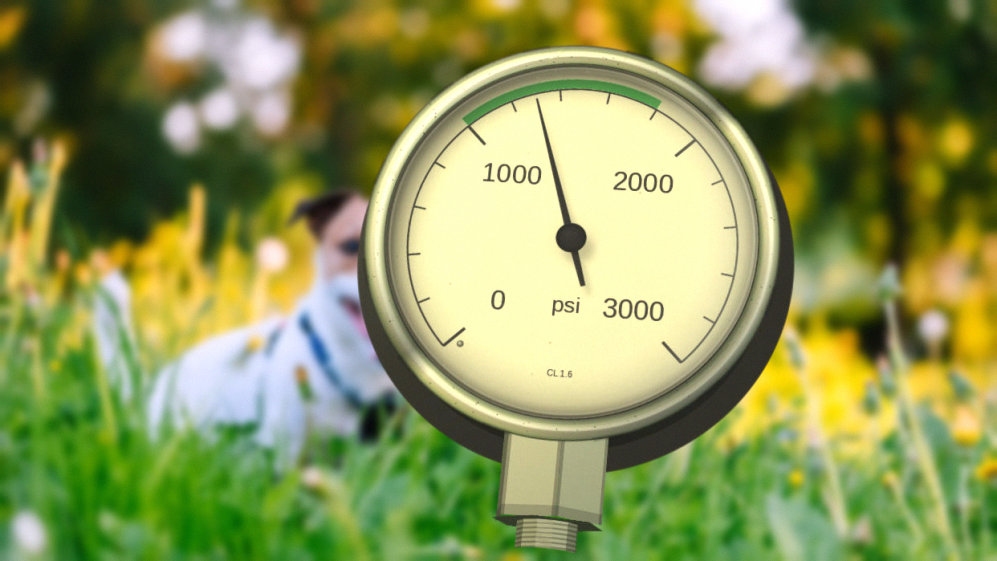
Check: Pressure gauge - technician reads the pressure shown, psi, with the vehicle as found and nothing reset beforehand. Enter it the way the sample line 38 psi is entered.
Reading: 1300 psi
